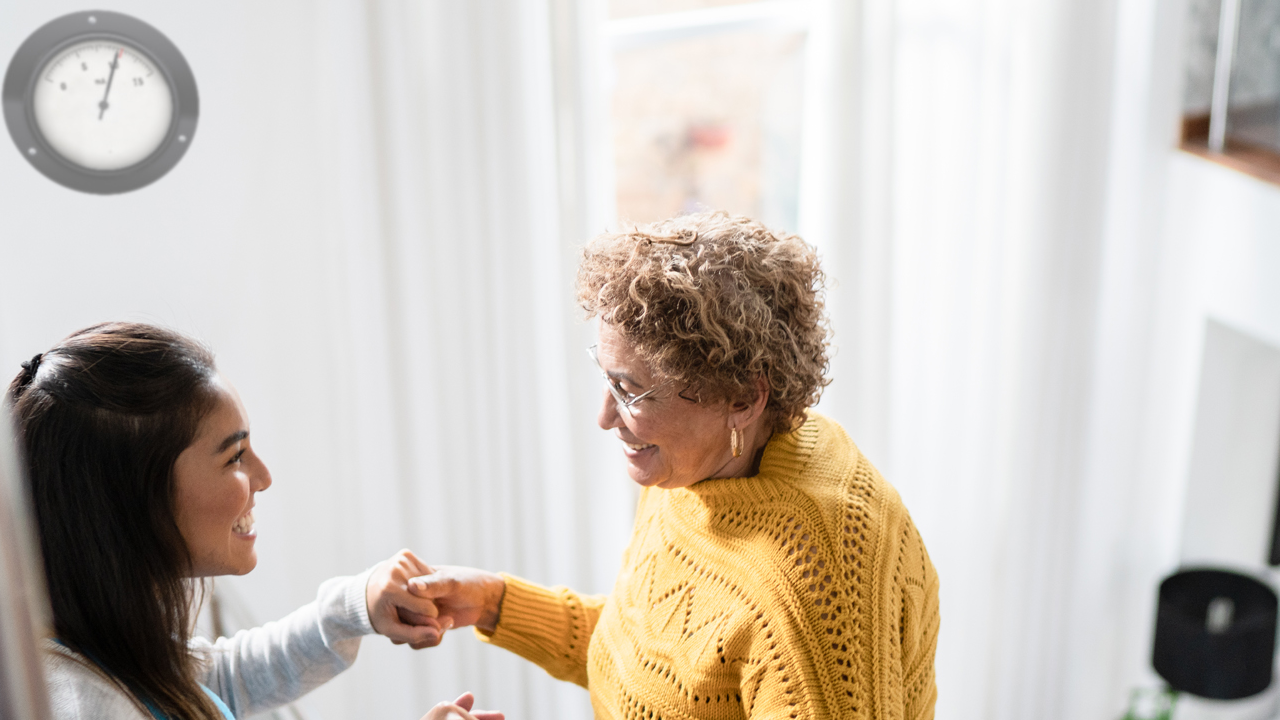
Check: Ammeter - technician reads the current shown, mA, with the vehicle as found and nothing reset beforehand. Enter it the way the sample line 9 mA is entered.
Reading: 10 mA
